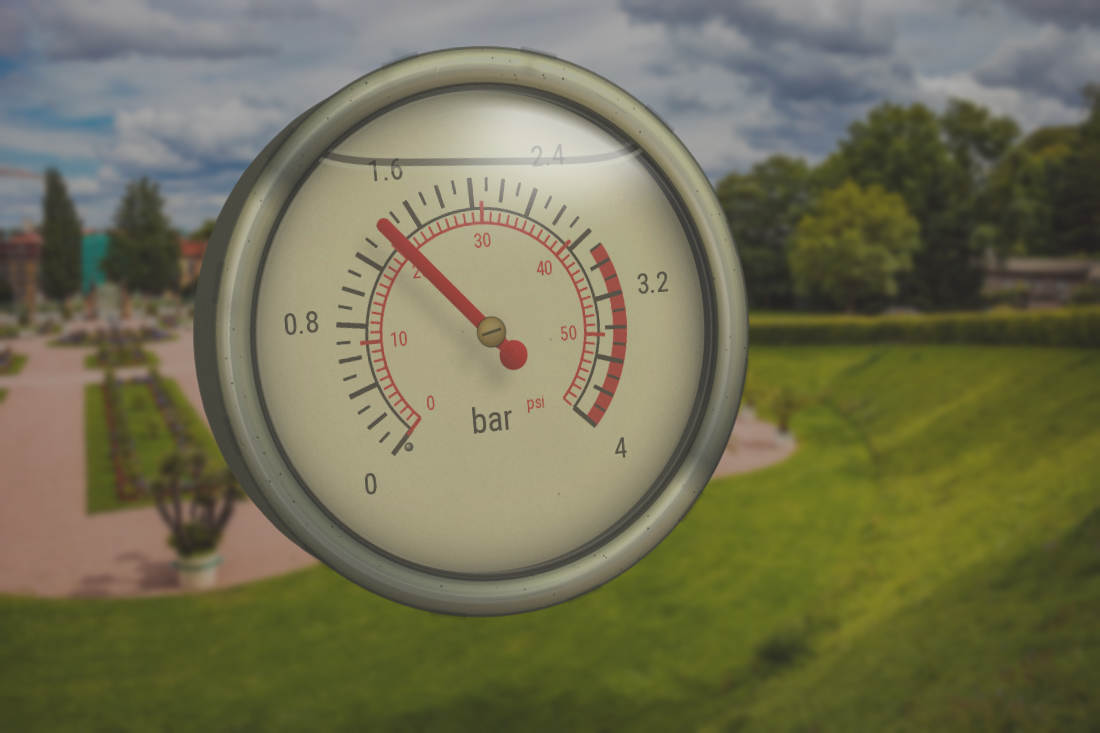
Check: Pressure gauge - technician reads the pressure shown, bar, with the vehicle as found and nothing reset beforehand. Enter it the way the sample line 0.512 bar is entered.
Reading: 1.4 bar
